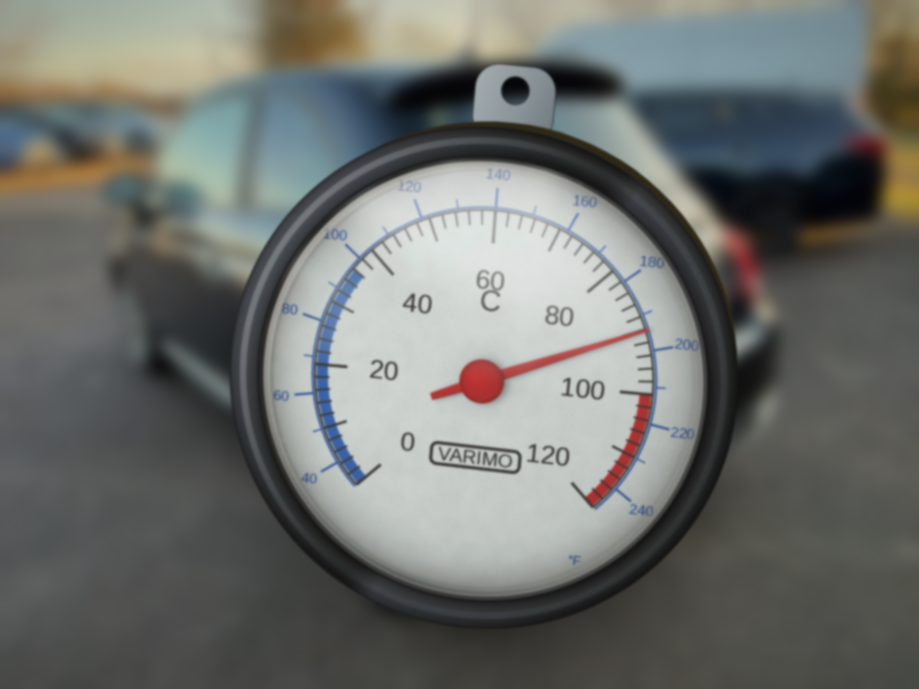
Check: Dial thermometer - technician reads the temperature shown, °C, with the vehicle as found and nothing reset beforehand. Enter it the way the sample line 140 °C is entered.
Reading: 90 °C
